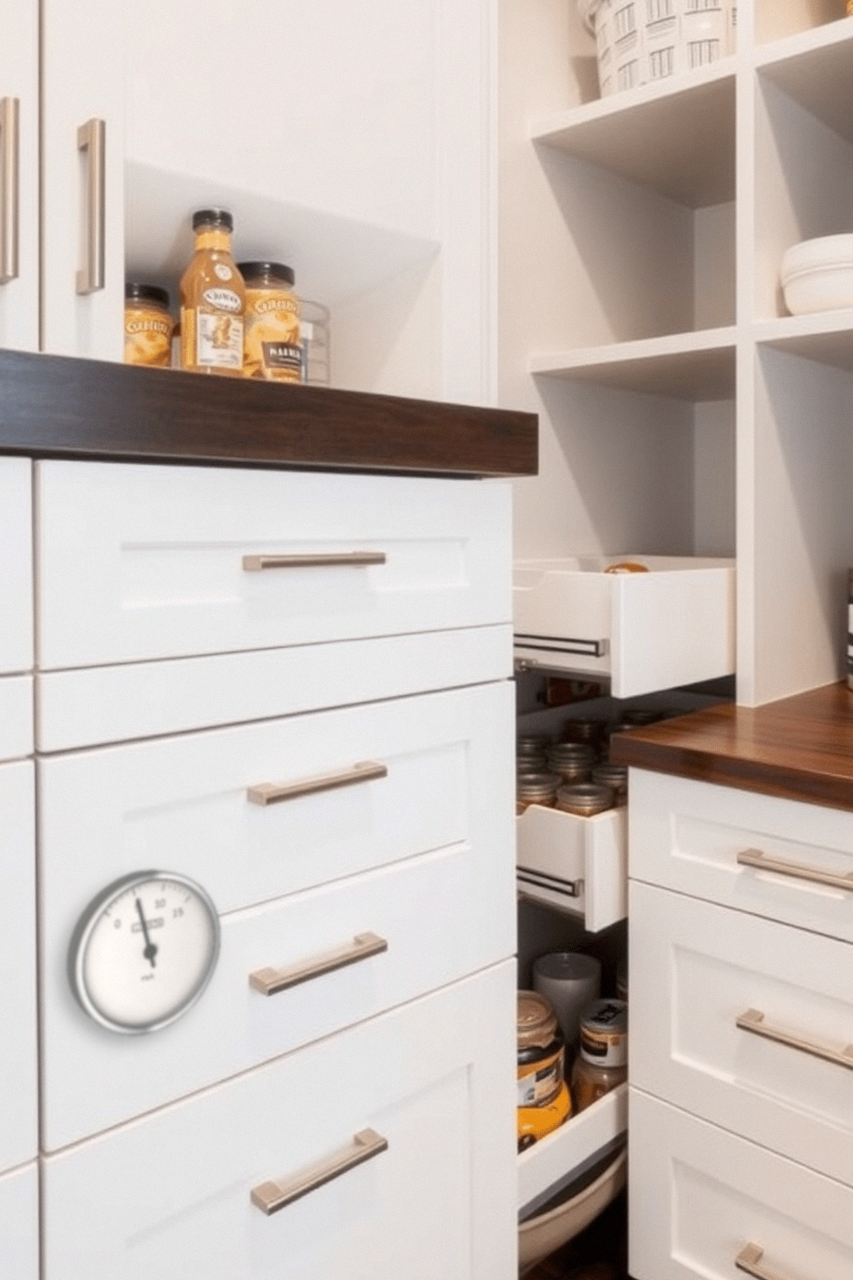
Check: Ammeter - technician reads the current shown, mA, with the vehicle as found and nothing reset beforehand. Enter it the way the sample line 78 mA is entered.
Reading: 5 mA
